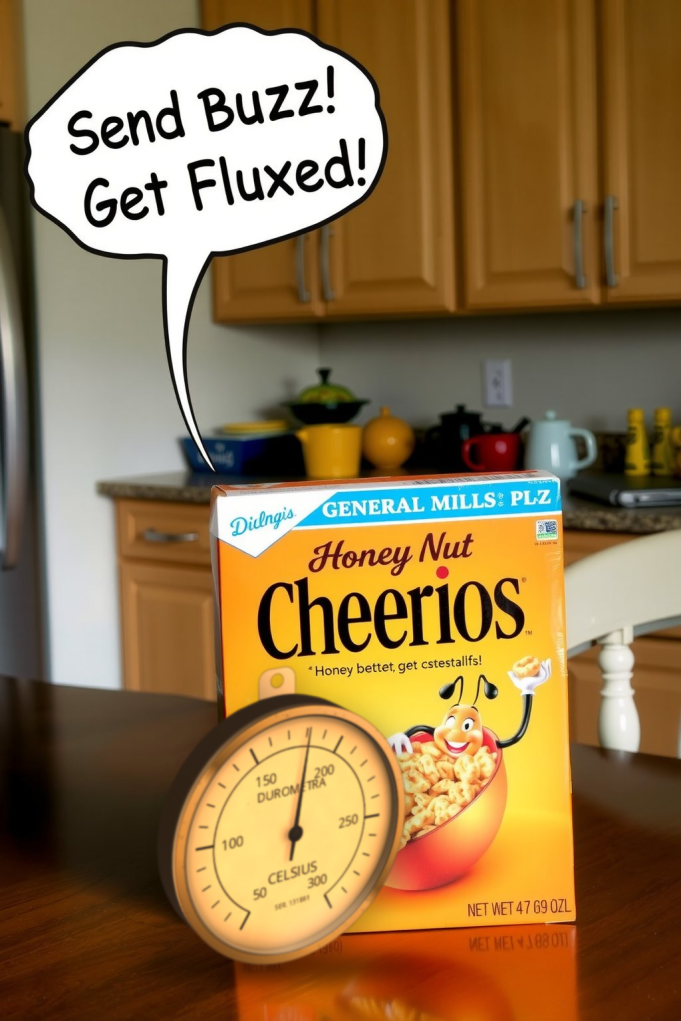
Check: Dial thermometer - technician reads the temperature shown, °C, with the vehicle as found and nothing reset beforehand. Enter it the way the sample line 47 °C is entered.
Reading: 180 °C
